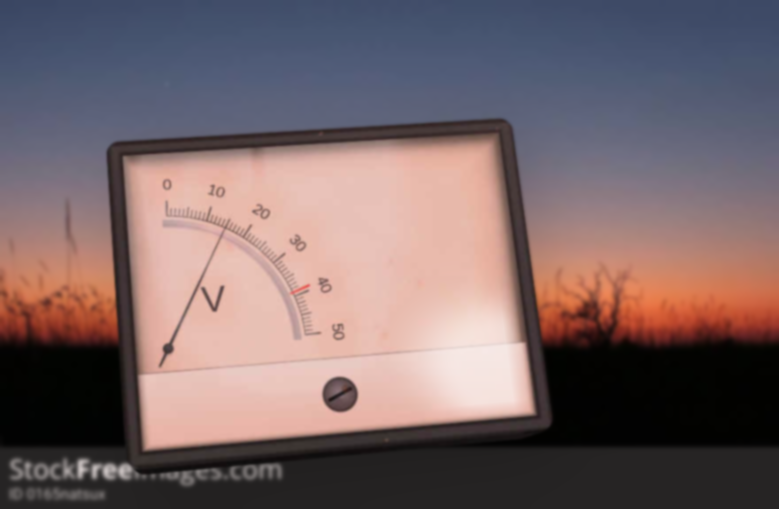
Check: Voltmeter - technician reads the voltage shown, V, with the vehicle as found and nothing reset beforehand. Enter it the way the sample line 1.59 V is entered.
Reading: 15 V
